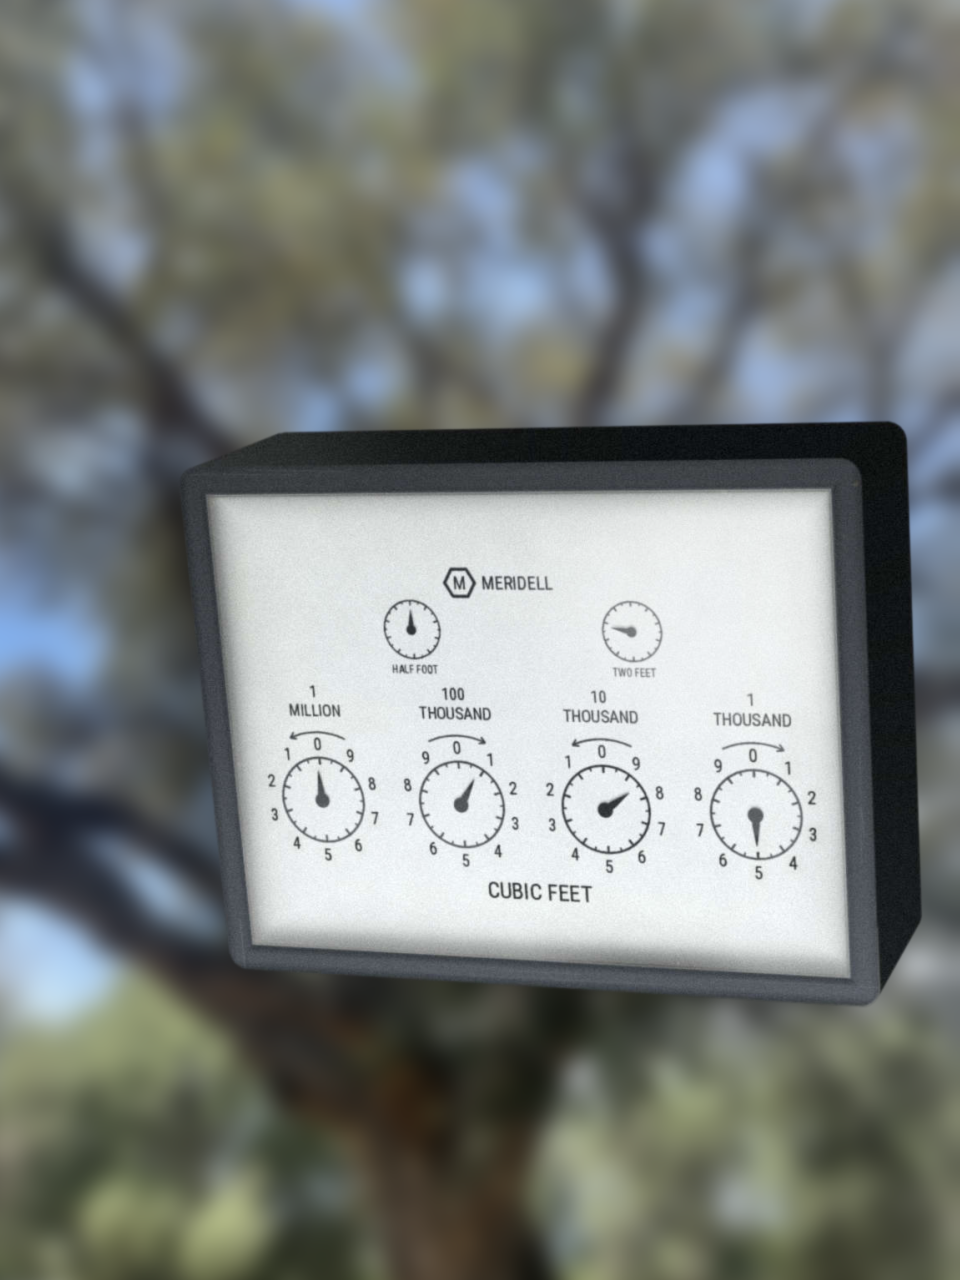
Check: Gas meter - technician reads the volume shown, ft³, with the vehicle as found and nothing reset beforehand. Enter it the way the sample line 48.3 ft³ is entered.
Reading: 8500 ft³
